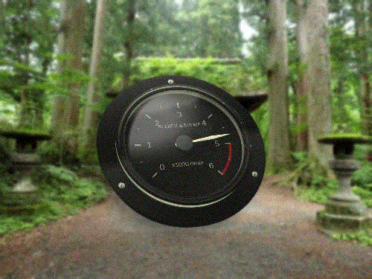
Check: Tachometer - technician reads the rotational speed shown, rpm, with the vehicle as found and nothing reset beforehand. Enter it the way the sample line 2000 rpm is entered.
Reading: 4750 rpm
